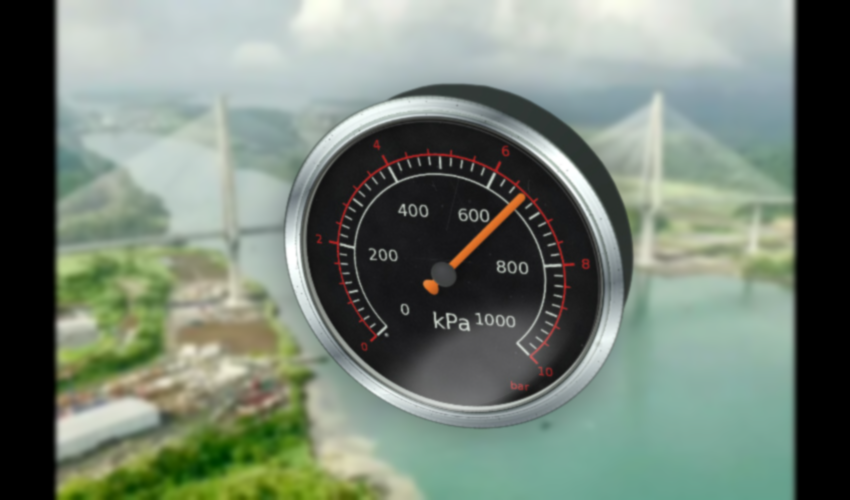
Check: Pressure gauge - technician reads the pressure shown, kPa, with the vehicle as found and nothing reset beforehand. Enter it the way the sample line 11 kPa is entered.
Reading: 660 kPa
